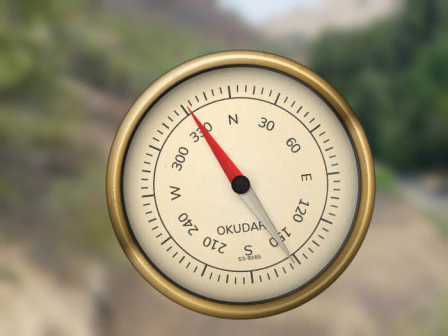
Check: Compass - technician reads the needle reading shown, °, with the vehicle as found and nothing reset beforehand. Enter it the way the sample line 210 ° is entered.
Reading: 332.5 °
